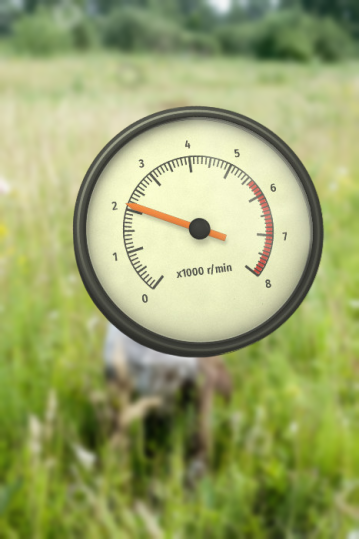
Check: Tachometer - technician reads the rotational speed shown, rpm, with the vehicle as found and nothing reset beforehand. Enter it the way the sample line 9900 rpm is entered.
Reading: 2100 rpm
